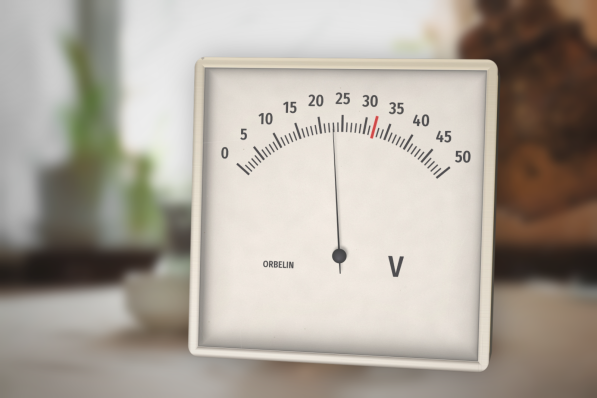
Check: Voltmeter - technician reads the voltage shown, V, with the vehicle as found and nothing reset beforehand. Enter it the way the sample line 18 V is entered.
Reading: 23 V
